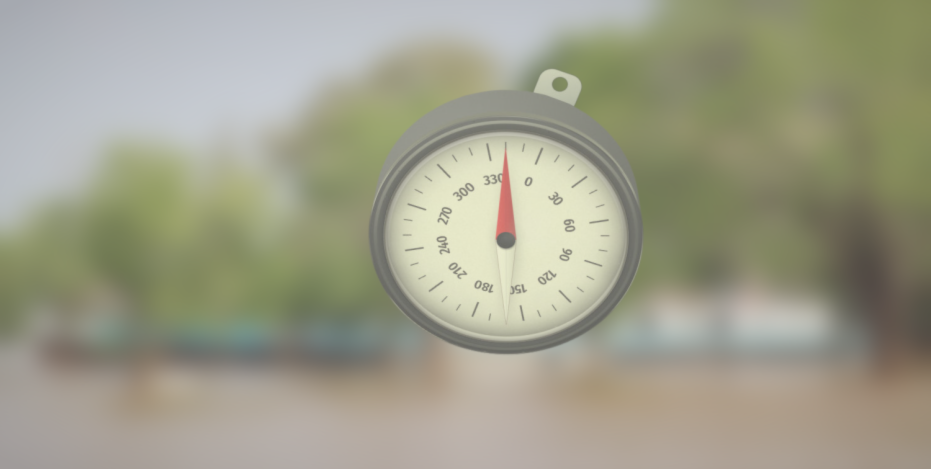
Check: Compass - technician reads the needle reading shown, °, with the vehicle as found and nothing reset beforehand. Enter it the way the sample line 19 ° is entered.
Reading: 340 °
